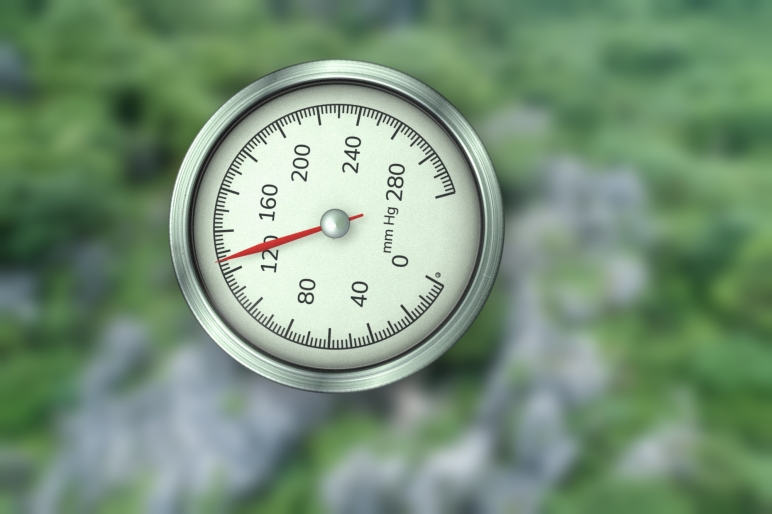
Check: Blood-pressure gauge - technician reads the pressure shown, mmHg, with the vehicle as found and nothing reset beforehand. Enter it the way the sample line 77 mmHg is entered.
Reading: 126 mmHg
